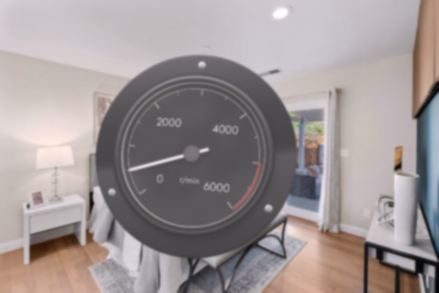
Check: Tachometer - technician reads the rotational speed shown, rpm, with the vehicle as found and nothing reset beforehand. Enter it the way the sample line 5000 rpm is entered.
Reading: 500 rpm
